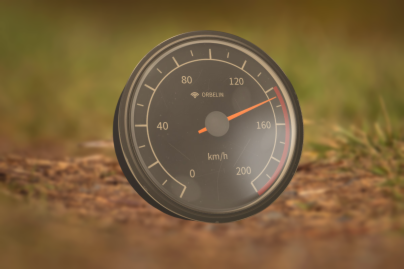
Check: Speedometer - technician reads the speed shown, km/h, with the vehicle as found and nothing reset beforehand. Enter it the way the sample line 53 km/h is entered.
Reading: 145 km/h
